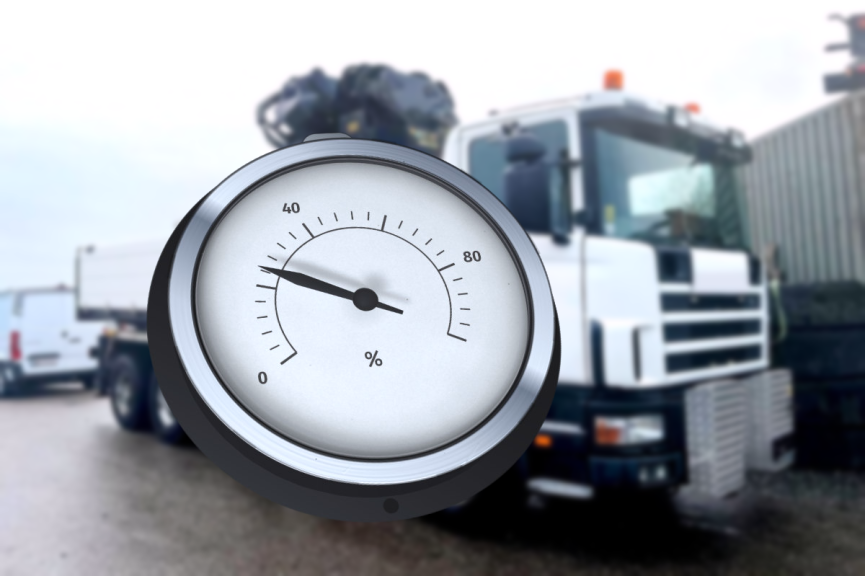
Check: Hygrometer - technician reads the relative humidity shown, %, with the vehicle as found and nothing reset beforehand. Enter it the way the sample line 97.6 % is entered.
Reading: 24 %
